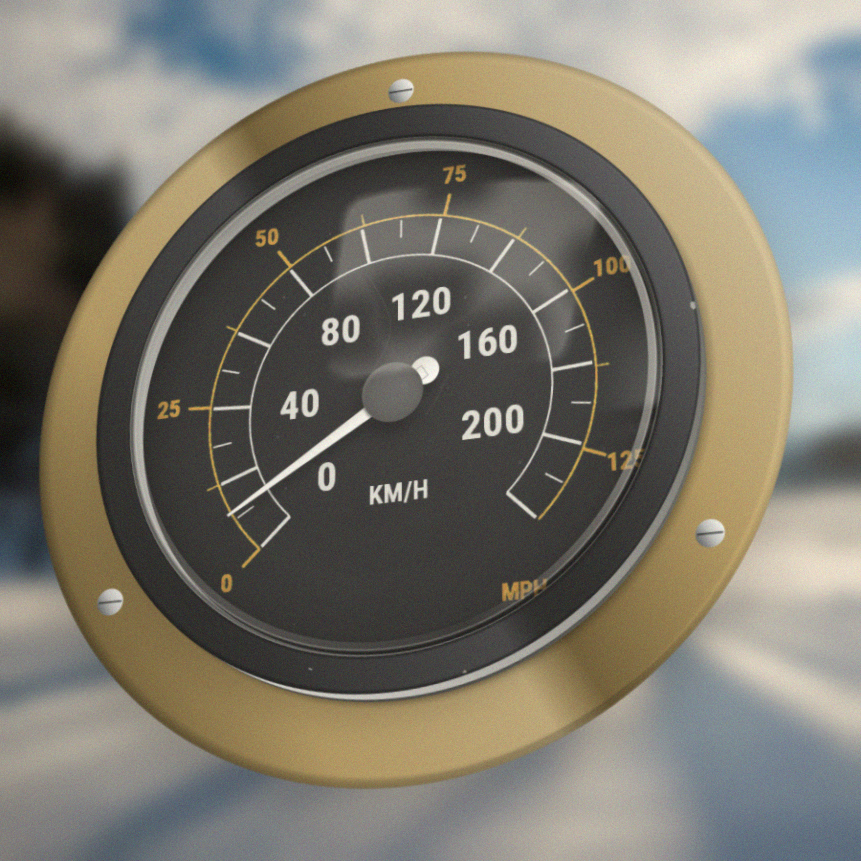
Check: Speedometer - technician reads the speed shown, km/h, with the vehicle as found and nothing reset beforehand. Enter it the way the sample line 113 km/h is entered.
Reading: 10 km/h
